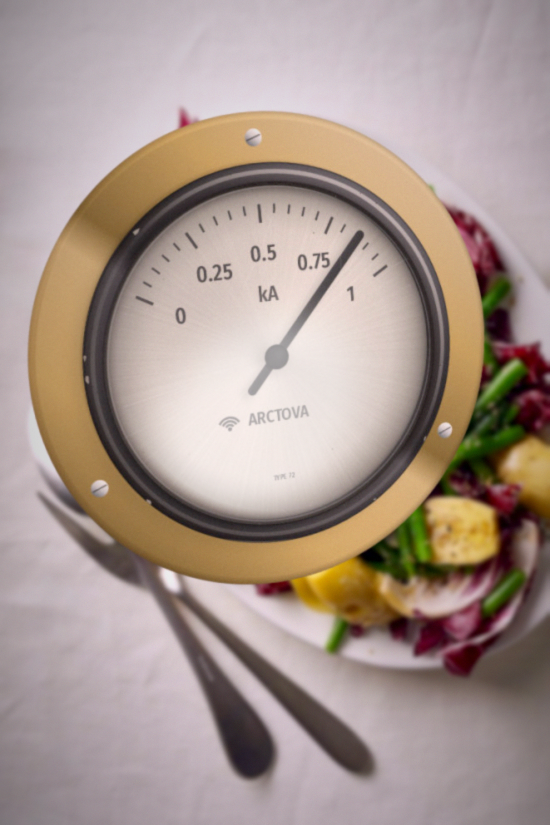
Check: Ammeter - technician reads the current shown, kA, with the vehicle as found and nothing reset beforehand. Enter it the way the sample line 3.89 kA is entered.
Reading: 0.85 kA
